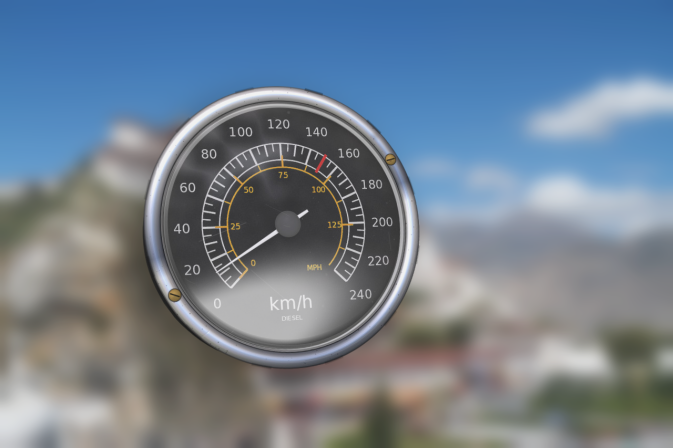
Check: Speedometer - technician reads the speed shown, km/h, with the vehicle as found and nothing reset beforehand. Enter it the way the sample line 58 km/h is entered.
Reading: 12.5 km/h
